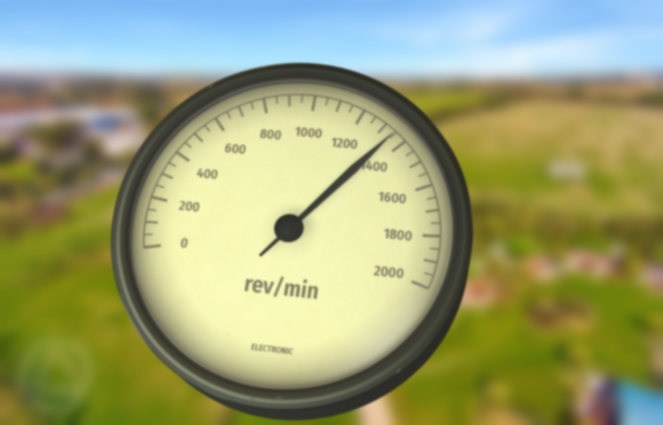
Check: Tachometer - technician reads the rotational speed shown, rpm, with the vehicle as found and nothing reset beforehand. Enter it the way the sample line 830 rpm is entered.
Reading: 1350 rpm
